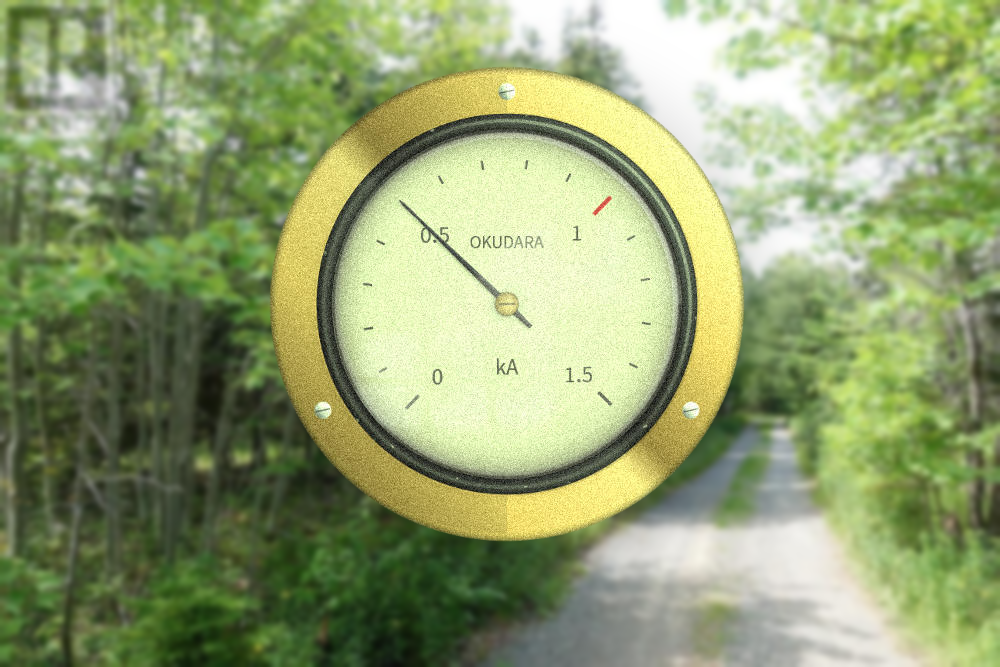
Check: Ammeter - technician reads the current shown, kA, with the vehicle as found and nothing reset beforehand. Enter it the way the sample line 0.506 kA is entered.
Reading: 0.5 kA
